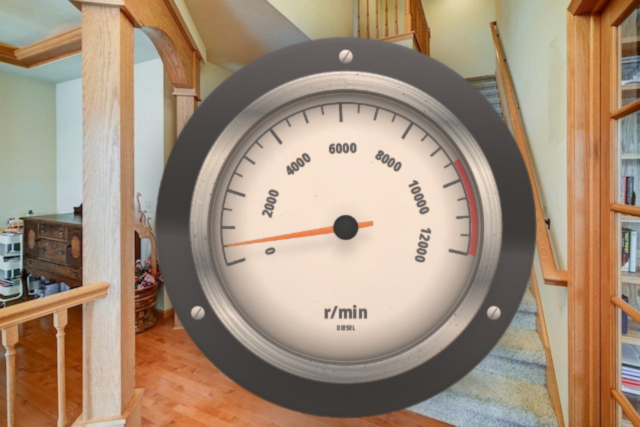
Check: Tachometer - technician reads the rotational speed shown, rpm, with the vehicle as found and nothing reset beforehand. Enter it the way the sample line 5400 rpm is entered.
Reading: 500 rpm
